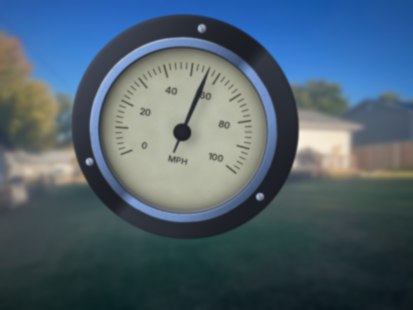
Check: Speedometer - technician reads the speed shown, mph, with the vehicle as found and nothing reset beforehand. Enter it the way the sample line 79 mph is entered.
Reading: 56 mph
